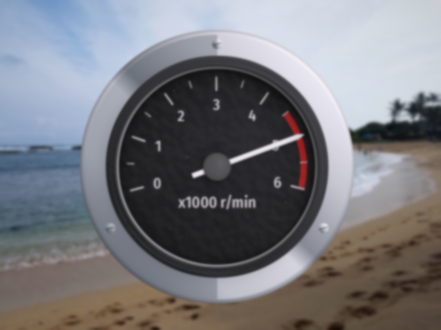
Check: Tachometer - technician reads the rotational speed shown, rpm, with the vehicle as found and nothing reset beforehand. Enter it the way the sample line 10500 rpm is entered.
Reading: 5000 rpm
